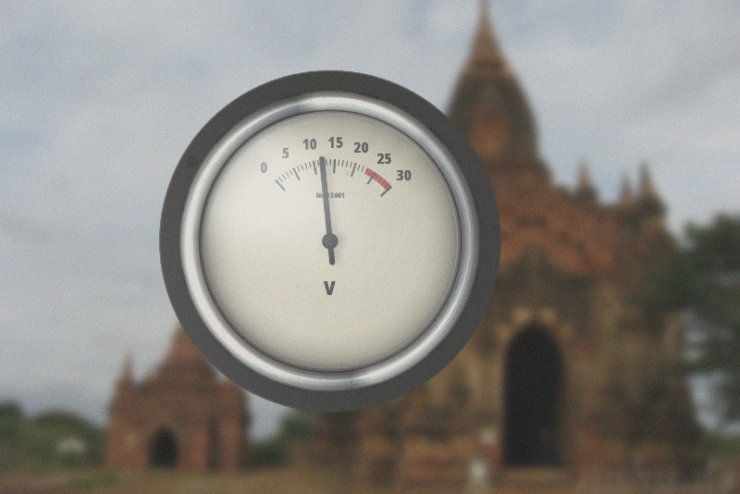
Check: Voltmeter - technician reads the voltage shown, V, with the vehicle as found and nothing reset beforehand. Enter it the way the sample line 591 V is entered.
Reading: 12 V
